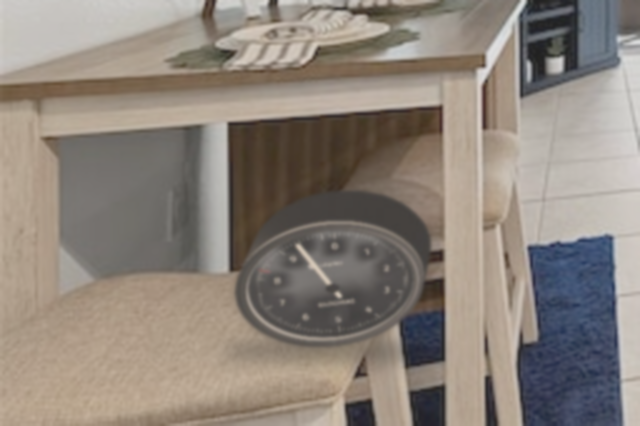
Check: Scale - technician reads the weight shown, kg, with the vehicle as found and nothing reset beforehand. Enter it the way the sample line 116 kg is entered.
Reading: 9.5 kg
